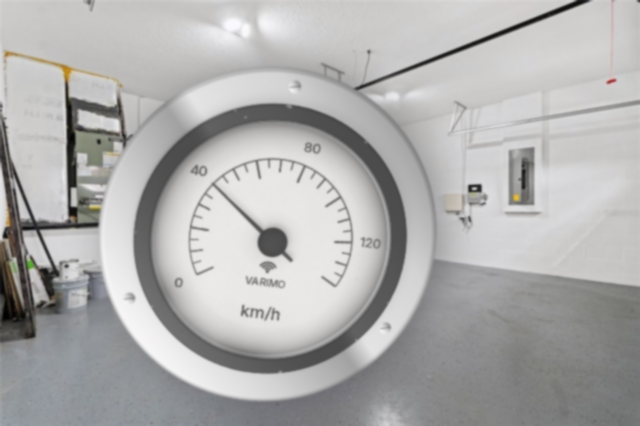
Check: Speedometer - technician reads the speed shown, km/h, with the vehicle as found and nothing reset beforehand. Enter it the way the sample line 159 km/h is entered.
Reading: 40 km/h
